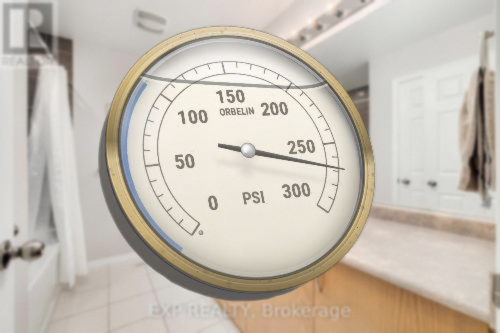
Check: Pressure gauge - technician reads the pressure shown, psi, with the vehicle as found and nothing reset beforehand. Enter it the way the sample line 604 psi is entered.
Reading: 270 psi
